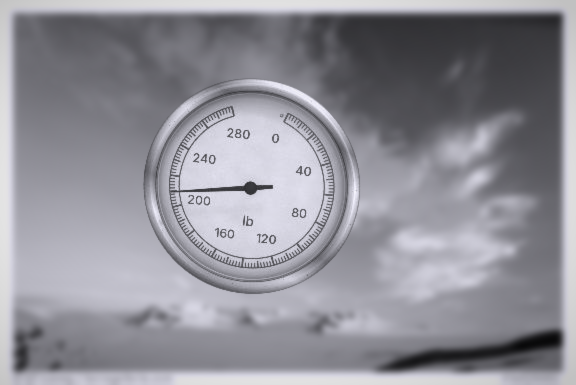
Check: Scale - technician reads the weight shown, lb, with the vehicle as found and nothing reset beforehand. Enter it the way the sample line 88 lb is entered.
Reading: 210 lb
